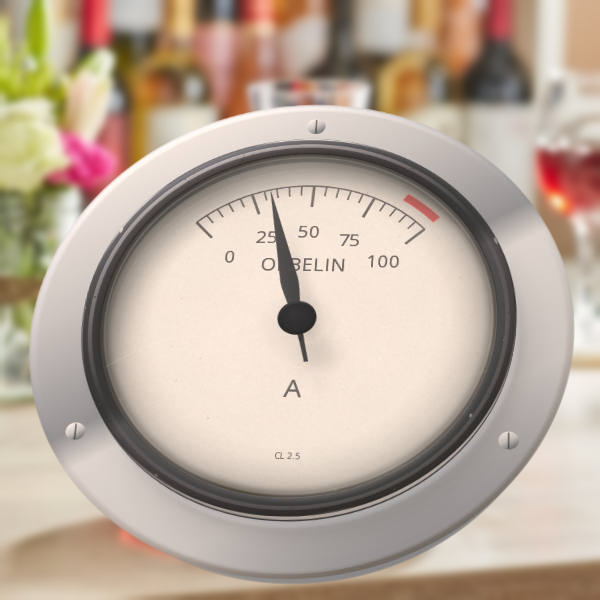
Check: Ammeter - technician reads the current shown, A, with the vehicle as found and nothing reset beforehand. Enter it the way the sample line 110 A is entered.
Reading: 32.5 A
